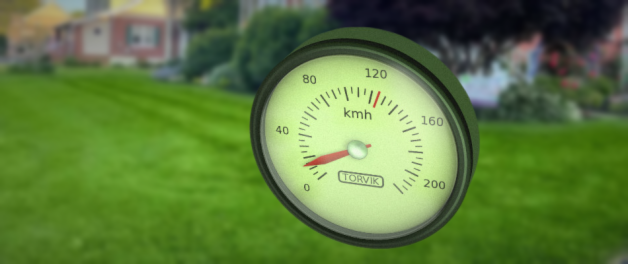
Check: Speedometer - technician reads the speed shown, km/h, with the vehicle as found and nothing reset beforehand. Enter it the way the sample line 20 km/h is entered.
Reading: 15 km/h
